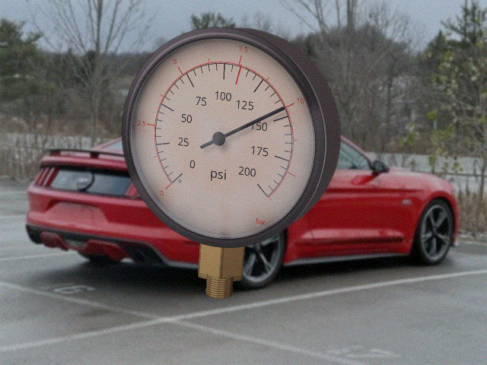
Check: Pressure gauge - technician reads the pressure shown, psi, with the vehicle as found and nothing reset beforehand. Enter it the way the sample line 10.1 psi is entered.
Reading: 145 psi
